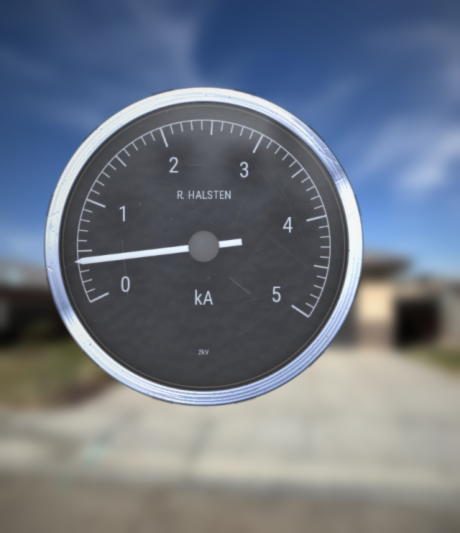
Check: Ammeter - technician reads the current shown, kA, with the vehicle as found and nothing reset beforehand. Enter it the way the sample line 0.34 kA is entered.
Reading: 0.4 kA
